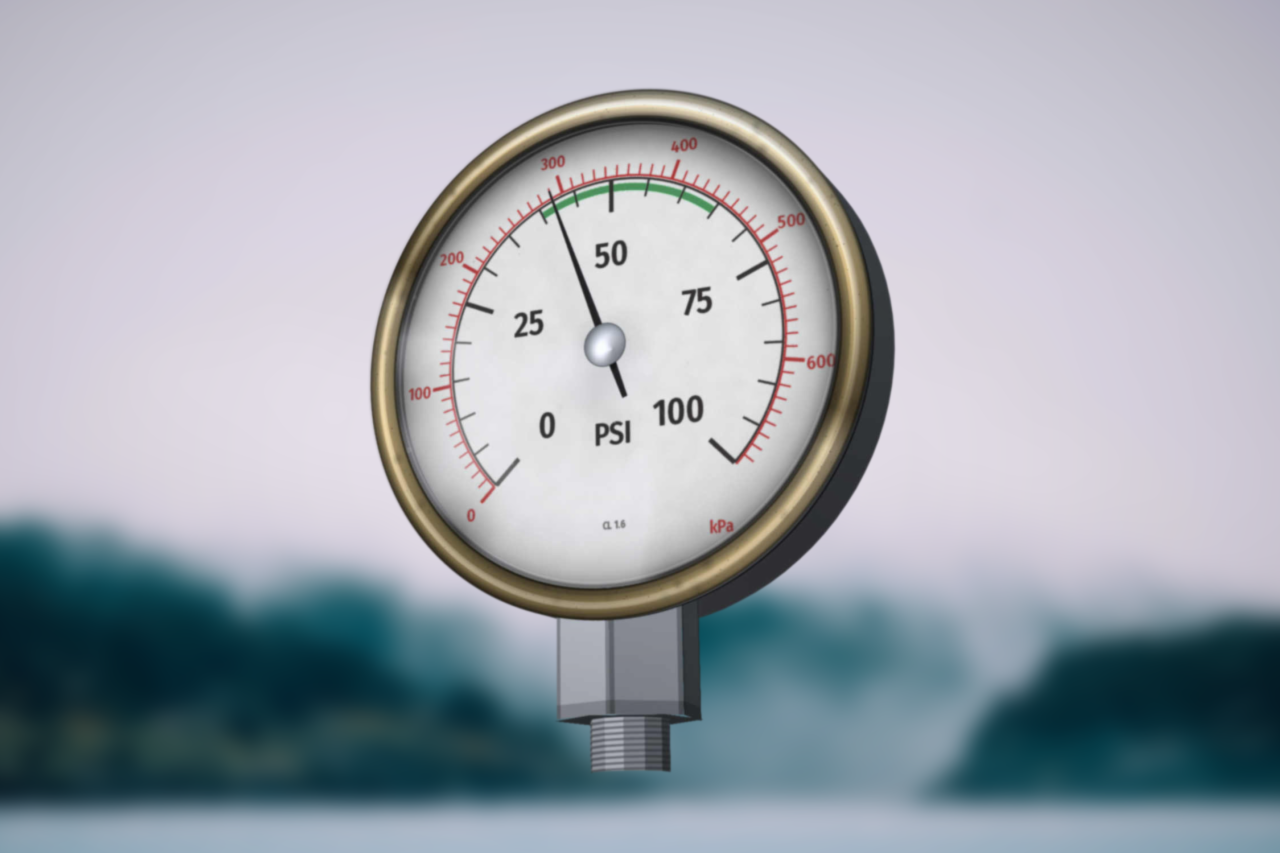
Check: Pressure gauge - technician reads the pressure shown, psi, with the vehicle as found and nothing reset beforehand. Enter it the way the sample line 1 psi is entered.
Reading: 42.5 psi
